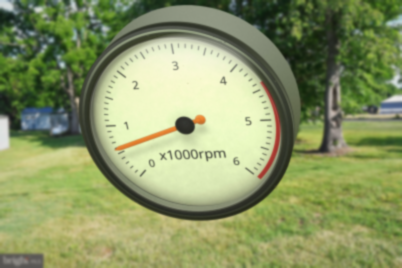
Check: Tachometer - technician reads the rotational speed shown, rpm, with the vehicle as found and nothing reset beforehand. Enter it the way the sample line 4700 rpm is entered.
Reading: 600 rpm
